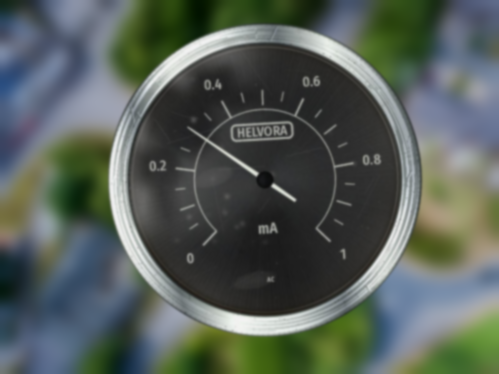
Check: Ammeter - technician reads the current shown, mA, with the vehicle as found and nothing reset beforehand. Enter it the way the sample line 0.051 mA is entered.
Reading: 0.3 mA
